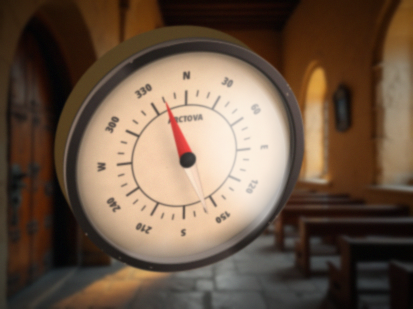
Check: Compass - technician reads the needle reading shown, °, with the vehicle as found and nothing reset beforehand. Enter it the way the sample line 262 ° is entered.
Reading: 340 °
